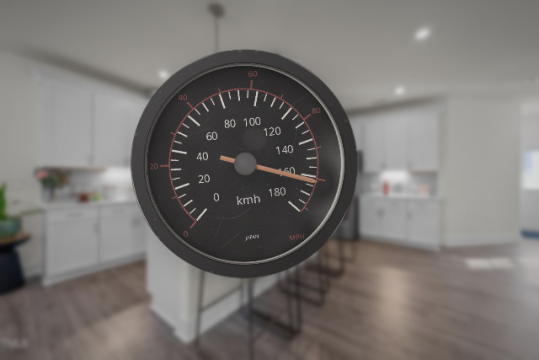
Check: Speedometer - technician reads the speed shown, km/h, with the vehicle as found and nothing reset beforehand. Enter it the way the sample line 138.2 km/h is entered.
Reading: 162.5 km/h
